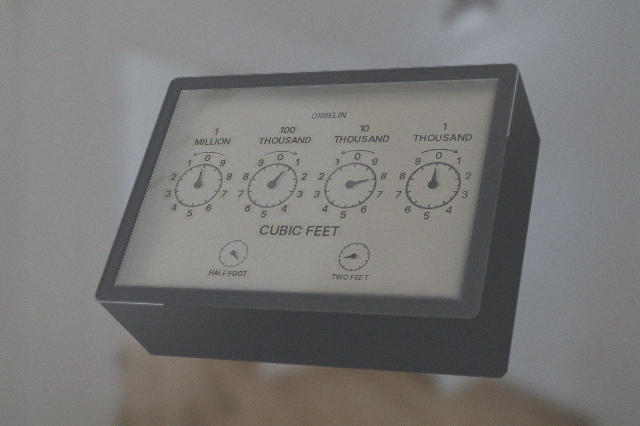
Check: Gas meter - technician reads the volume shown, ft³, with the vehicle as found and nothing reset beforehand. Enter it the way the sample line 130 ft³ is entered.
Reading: 8000 ft³
